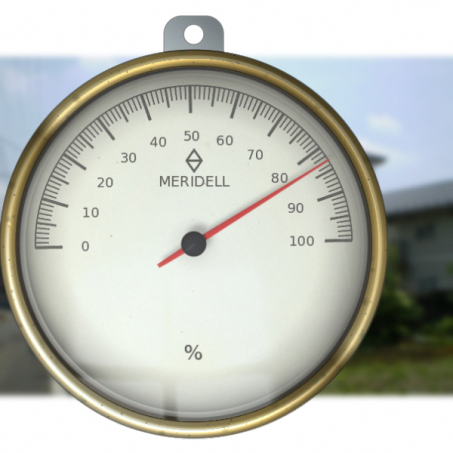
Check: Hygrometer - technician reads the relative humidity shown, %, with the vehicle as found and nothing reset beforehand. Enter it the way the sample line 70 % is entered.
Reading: 83 %
